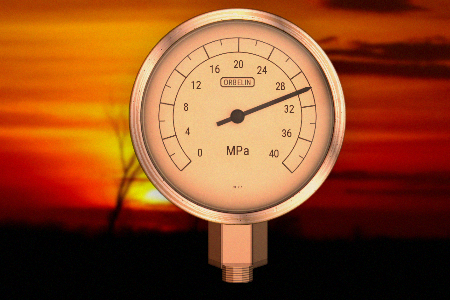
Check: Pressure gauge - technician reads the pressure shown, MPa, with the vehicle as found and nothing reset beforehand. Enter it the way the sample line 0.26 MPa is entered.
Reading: 30 MPa
